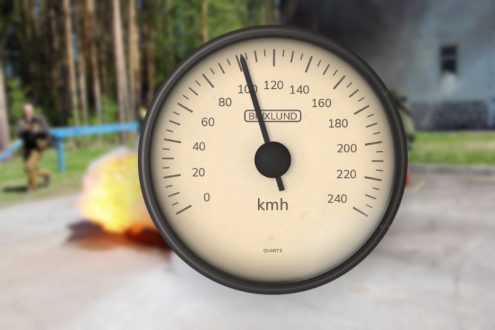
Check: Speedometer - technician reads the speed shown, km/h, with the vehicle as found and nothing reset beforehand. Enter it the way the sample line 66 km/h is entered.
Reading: 102.5 km/h
